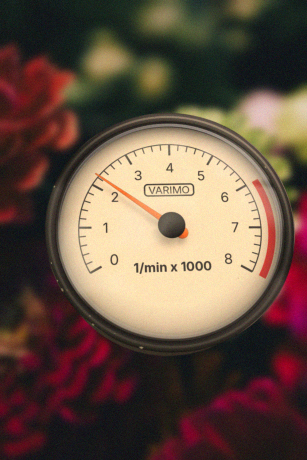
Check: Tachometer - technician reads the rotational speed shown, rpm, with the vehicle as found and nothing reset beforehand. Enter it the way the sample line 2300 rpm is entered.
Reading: 2200 rpm
